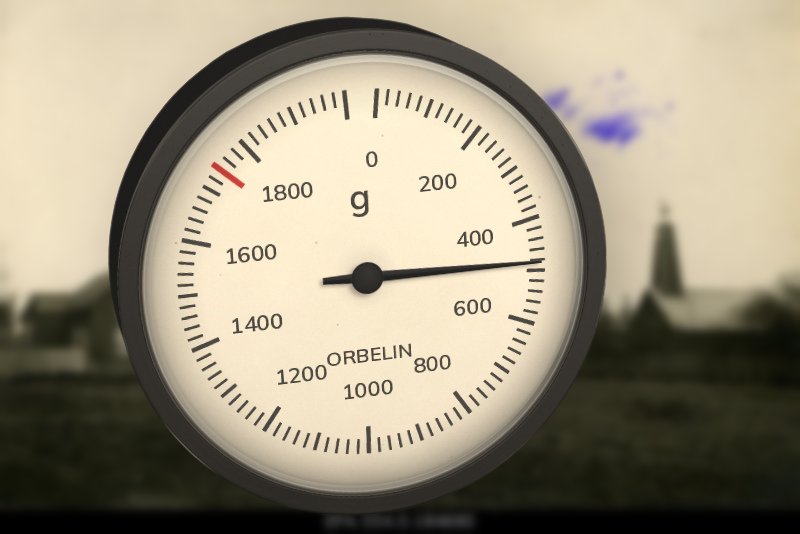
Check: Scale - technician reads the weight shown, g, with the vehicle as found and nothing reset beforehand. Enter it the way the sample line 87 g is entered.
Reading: 480 g
